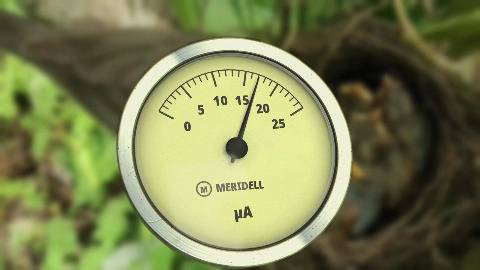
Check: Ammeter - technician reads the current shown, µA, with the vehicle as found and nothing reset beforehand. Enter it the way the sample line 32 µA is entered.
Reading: 17 µA
